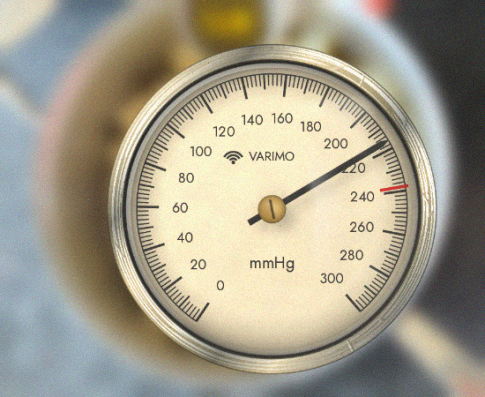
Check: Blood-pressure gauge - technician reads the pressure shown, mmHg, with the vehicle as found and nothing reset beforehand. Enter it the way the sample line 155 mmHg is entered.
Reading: 216 mmHg
